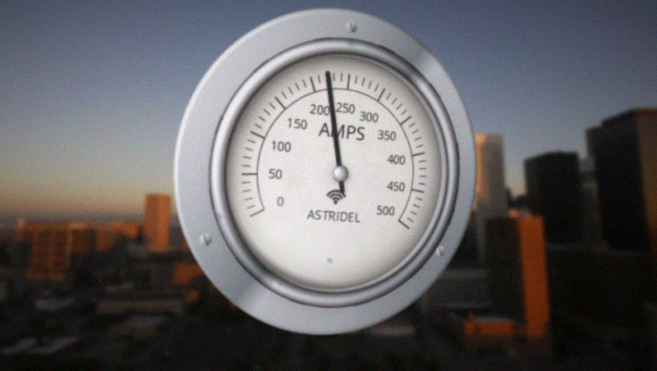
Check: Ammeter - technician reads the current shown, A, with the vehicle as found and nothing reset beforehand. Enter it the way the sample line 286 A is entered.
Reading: 220 A
